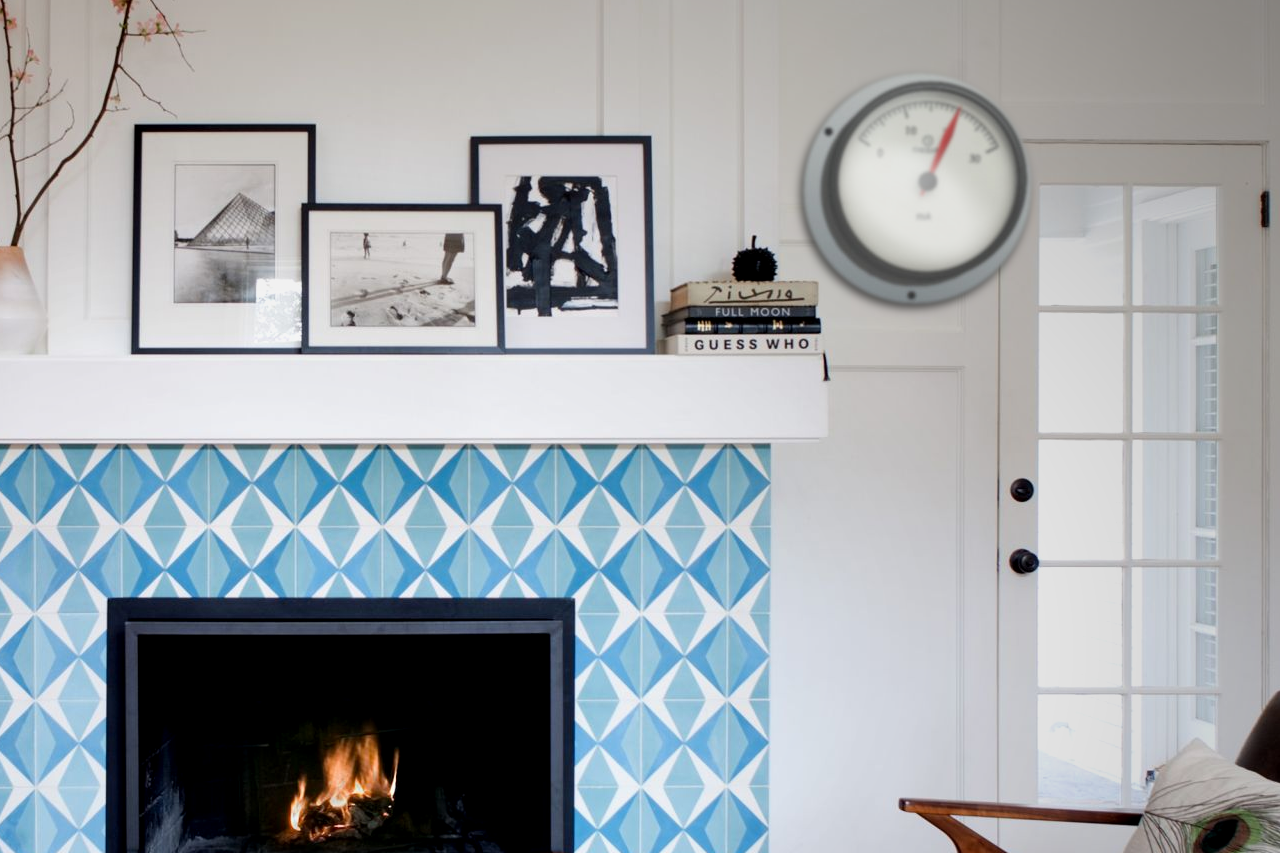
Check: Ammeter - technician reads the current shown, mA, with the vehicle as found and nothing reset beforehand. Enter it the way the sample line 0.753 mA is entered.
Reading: 20 mA
